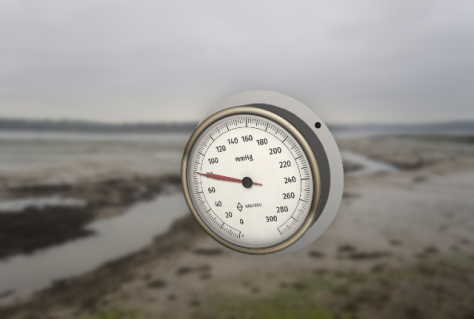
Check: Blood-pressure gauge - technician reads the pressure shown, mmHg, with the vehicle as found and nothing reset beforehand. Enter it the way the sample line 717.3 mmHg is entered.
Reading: 80 mmHg
